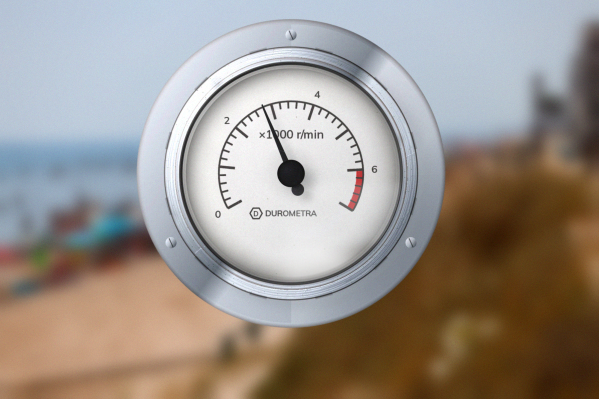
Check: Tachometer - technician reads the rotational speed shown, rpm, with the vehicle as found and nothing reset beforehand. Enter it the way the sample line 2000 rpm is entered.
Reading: 2800 rpm
